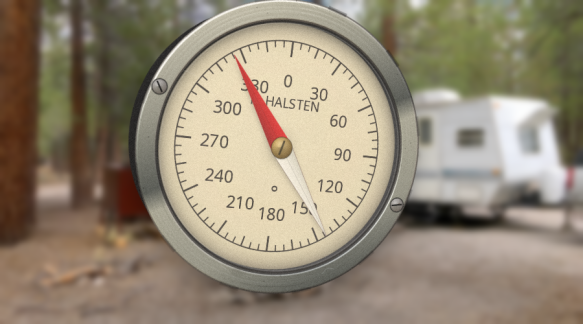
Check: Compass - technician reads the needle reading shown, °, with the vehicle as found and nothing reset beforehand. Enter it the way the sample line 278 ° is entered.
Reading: 325 °
